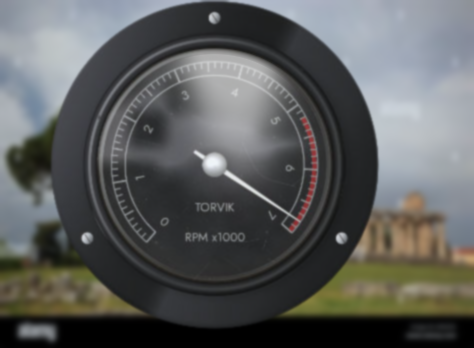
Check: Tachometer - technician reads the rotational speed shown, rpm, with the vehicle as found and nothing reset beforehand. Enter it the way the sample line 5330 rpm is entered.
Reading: 6800 rpm
